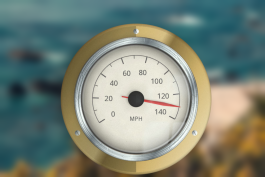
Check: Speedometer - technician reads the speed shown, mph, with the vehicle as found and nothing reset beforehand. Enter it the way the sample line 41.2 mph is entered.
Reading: 130 mph
